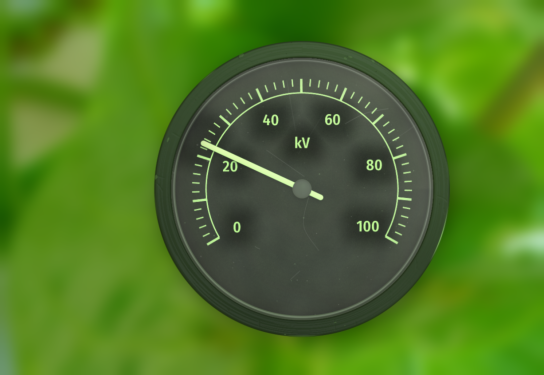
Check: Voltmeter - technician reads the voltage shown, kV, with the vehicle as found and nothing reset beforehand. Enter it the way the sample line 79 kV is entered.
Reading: 23 kV
